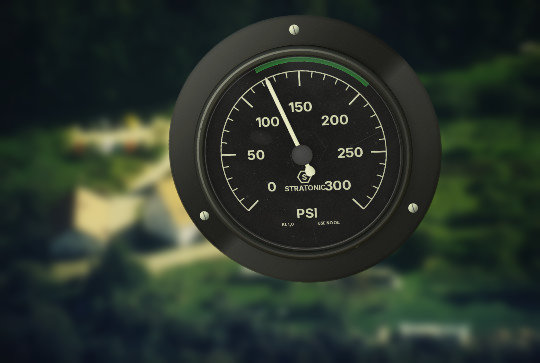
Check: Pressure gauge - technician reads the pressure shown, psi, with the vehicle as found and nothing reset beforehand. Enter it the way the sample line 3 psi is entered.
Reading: 125 psi
